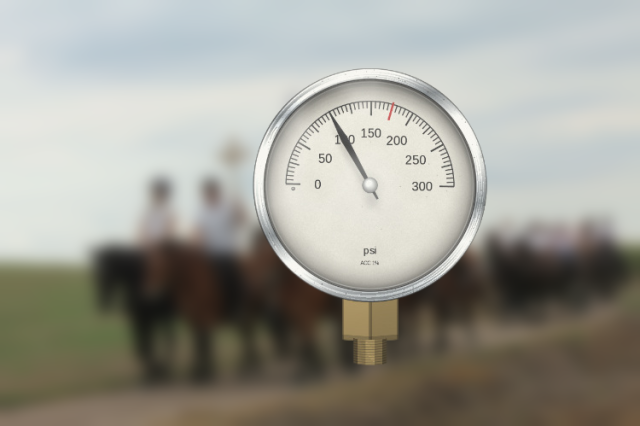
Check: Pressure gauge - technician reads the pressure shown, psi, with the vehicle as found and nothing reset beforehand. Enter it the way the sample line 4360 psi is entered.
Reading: 100 psi
